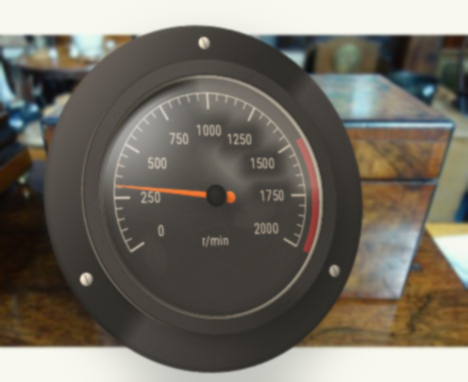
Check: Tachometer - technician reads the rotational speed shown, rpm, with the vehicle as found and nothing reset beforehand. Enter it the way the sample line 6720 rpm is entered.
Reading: 300 rpm
